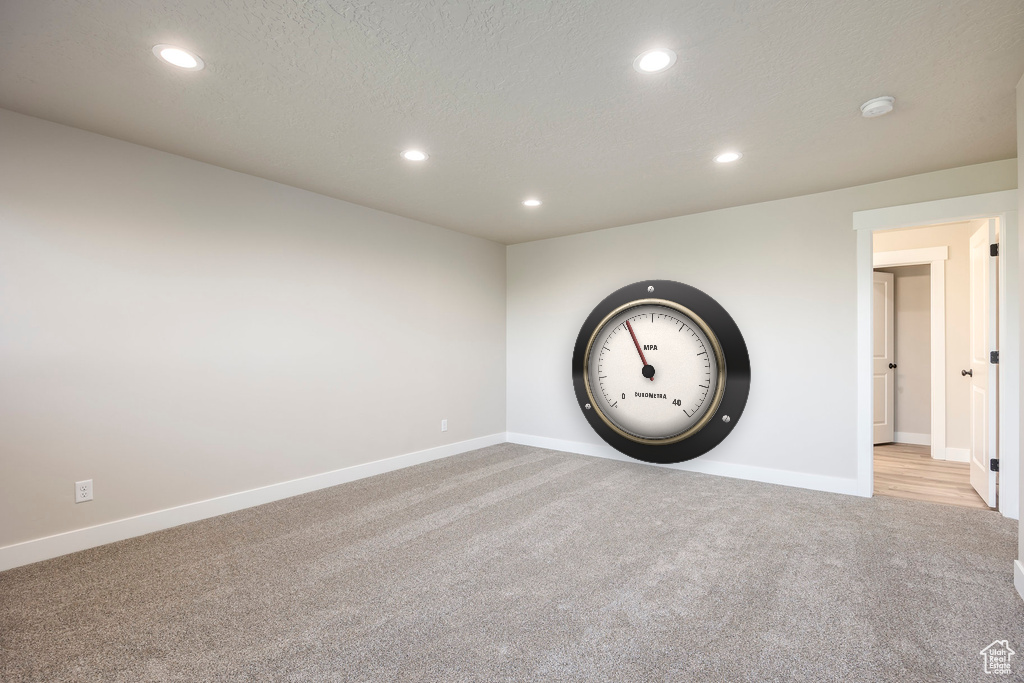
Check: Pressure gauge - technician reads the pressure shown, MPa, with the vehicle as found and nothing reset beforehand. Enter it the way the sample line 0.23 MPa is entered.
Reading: 16 MPa
